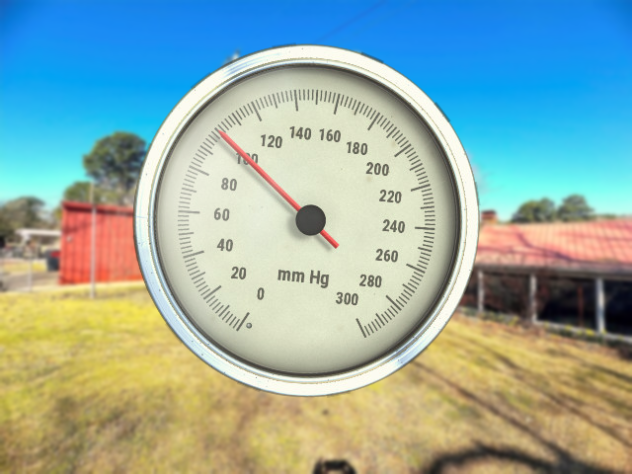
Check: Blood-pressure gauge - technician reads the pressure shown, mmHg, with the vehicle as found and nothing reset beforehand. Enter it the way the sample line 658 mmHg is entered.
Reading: 100 mmHg
